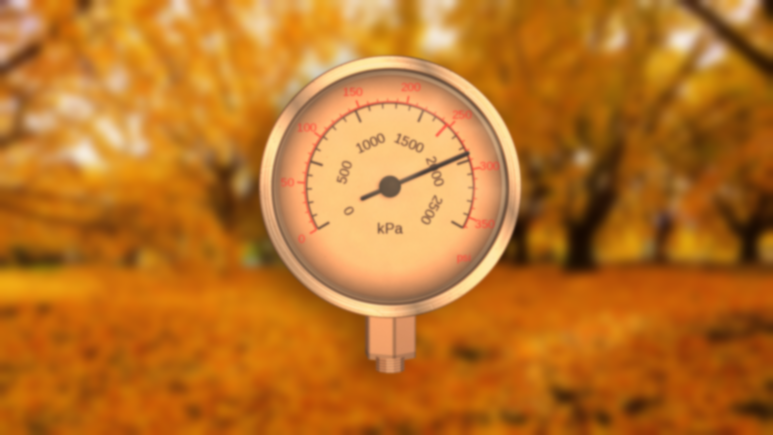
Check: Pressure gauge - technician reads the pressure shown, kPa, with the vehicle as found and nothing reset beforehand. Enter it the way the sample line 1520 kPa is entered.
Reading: 1950 kPa
